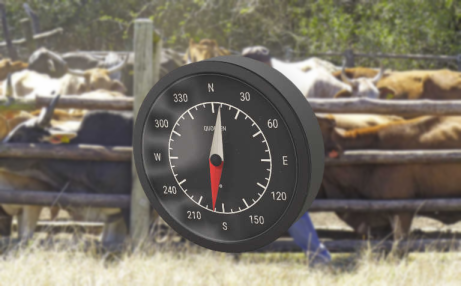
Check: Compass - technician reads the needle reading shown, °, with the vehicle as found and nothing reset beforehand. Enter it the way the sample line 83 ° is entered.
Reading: 190 °
